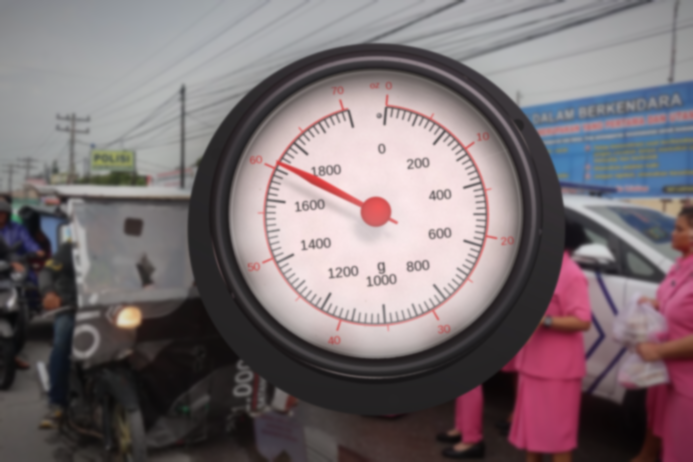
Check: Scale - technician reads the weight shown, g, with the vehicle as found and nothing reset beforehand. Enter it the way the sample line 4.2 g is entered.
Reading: 1720 g
